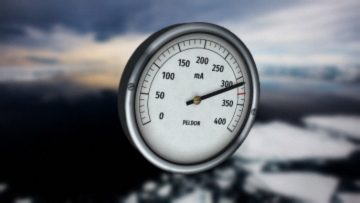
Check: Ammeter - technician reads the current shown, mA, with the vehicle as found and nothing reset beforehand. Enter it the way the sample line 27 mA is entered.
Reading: 310 mA
